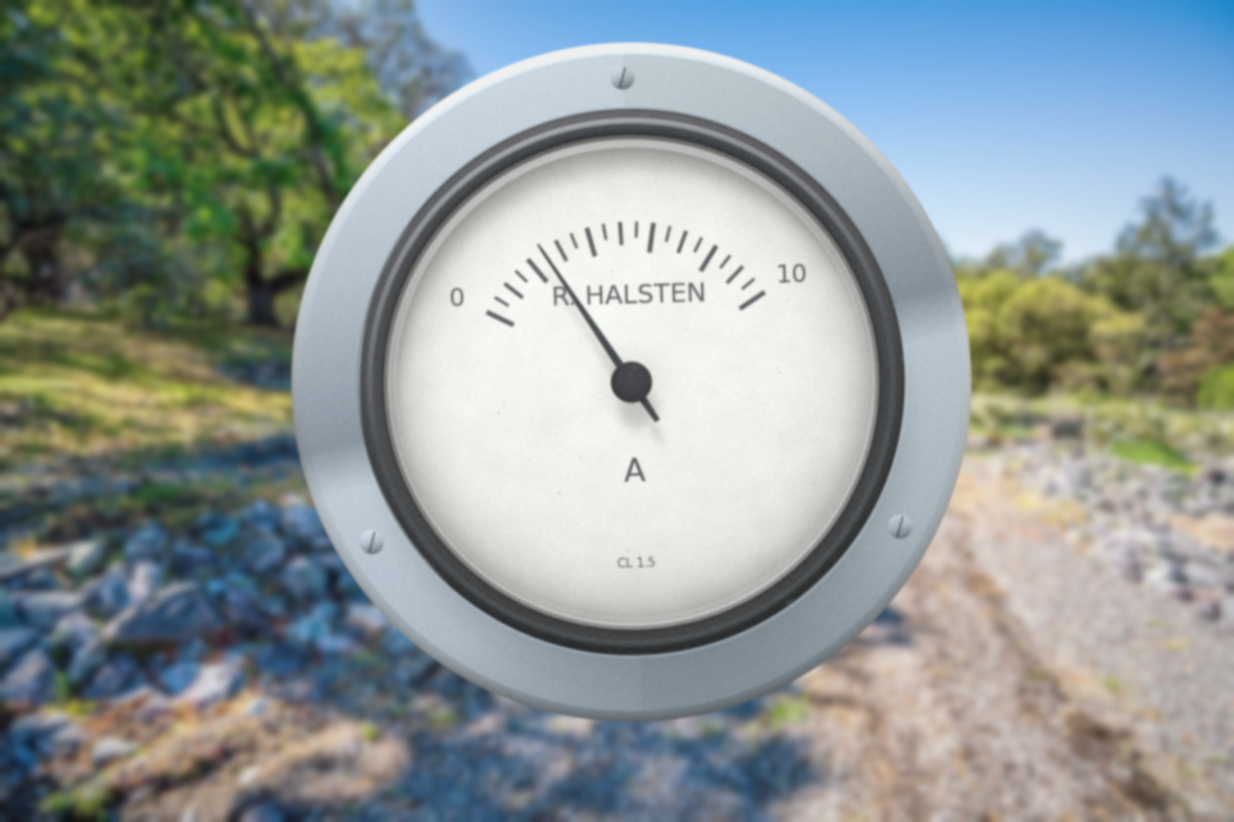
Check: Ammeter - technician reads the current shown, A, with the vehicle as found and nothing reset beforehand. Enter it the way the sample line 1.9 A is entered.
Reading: 2.5 A
